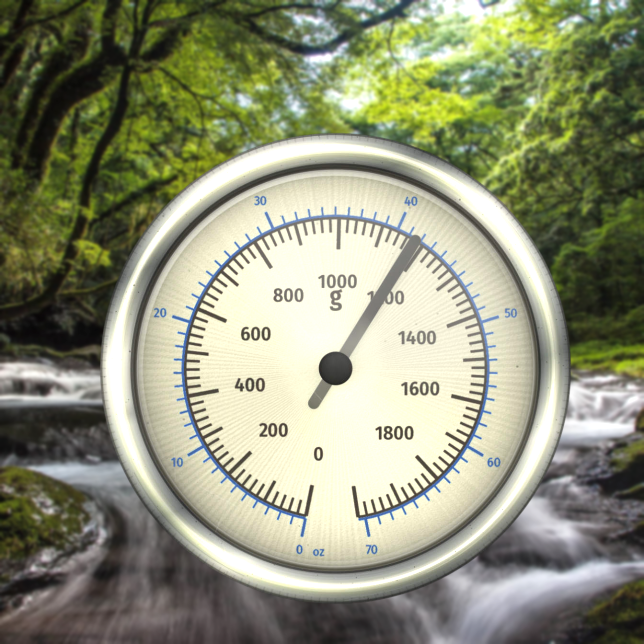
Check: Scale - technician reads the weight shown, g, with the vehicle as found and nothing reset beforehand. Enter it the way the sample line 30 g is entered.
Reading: 1180 g
